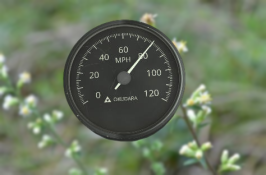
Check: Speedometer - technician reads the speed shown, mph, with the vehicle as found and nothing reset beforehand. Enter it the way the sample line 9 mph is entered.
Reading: 80 mph
